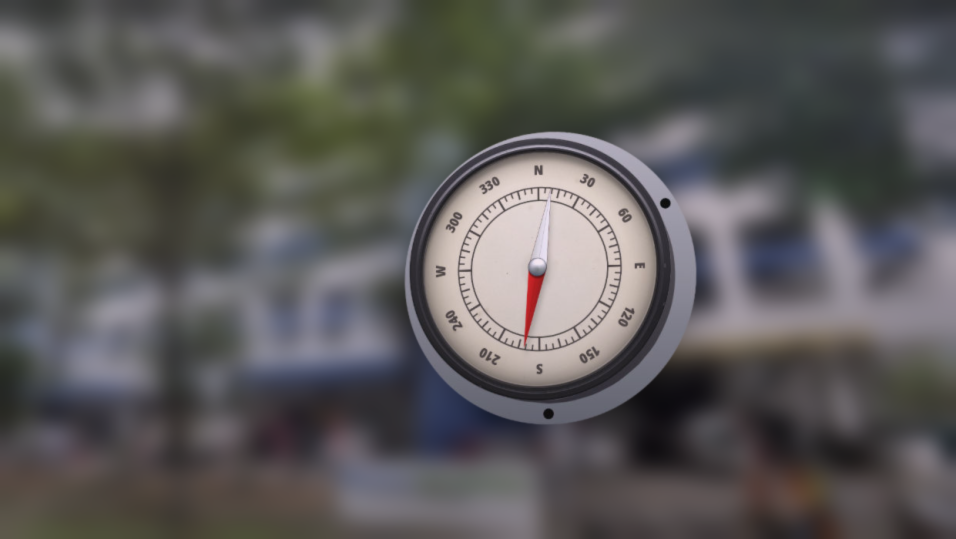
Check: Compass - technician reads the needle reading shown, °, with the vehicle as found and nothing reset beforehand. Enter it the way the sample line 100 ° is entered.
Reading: 190 °
